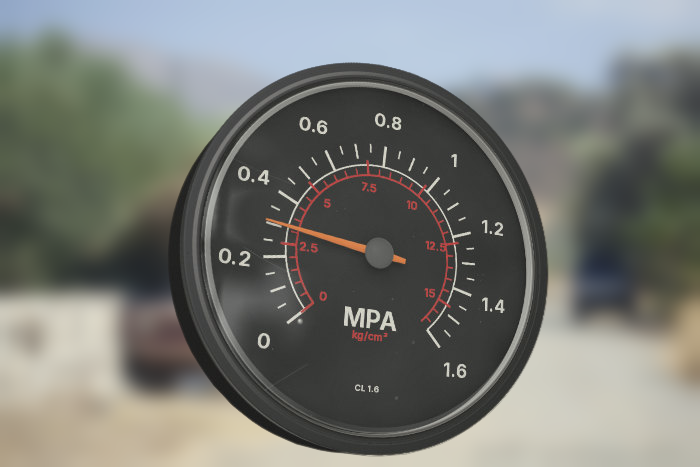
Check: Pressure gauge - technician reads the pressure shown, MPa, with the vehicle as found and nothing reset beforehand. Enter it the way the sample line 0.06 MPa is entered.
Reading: 0.3 MPa
